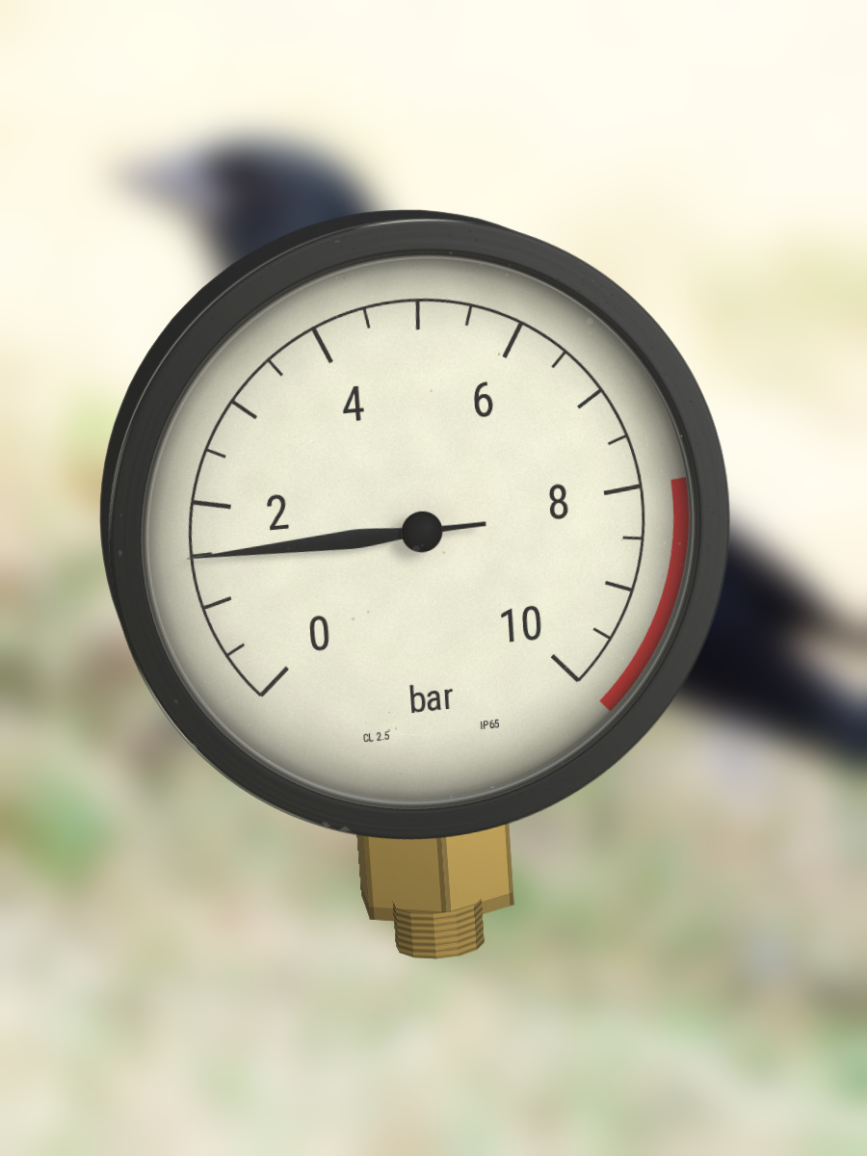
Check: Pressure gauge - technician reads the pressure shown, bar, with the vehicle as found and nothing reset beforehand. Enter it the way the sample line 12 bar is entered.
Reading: 1.5 bar
